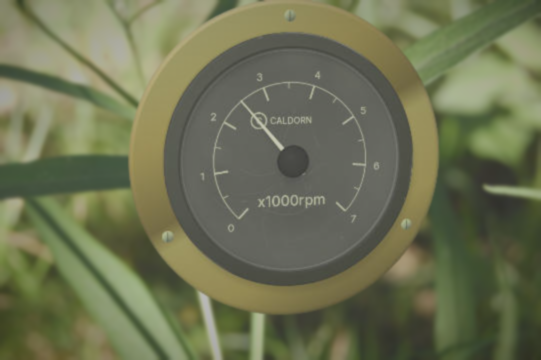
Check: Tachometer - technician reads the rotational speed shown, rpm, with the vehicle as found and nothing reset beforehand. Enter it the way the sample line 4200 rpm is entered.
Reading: 2500 rpm
